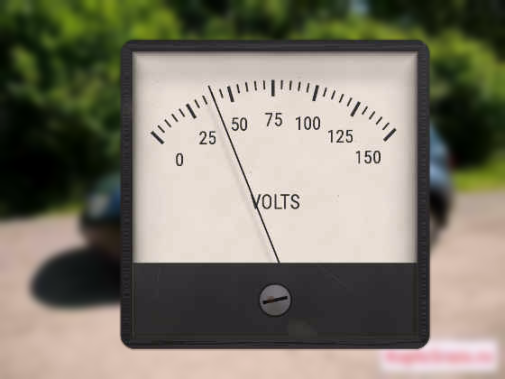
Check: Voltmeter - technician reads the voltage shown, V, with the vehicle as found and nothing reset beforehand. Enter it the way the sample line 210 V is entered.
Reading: 40 V
